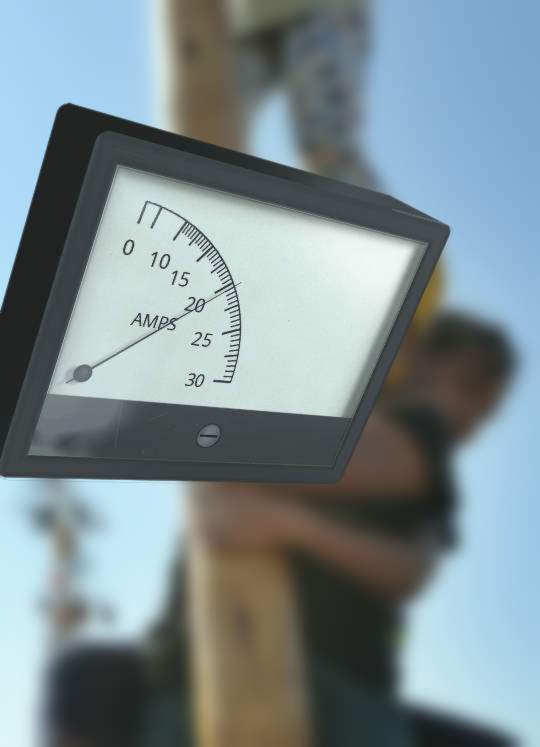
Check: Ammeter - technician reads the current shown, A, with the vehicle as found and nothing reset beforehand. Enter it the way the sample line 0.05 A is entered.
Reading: 20 A
